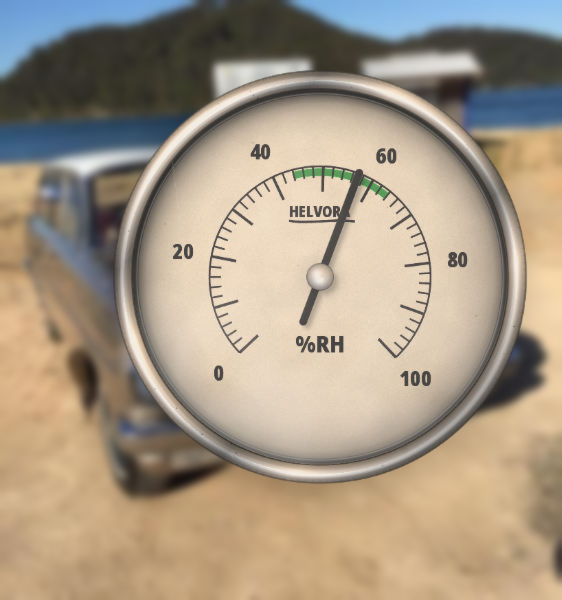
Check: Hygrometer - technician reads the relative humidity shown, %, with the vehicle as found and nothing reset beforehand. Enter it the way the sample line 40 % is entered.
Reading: 57 %
